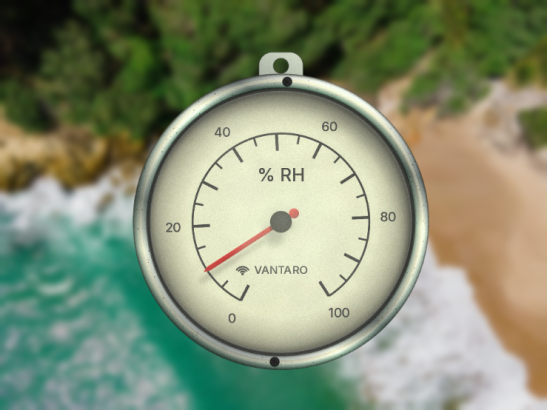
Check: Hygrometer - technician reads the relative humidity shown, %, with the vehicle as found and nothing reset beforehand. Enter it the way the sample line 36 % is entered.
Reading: 10 %
